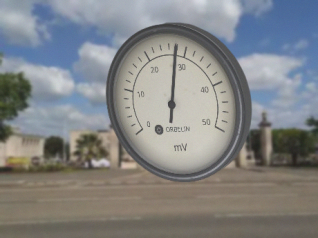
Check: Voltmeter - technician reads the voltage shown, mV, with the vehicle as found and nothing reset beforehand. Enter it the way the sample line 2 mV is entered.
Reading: 28 mV
